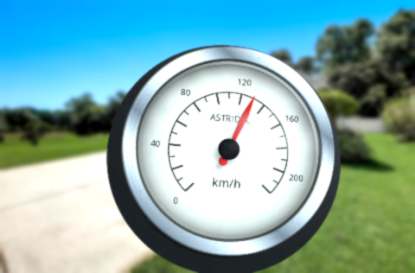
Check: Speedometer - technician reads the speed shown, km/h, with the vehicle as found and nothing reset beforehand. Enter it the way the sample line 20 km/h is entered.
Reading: 130 km/h
